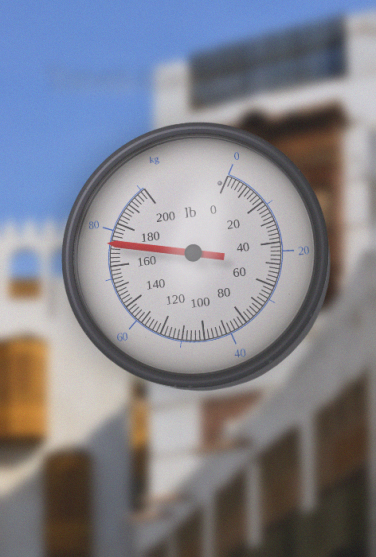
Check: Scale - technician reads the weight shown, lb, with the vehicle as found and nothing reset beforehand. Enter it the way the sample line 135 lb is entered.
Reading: 170 lb
